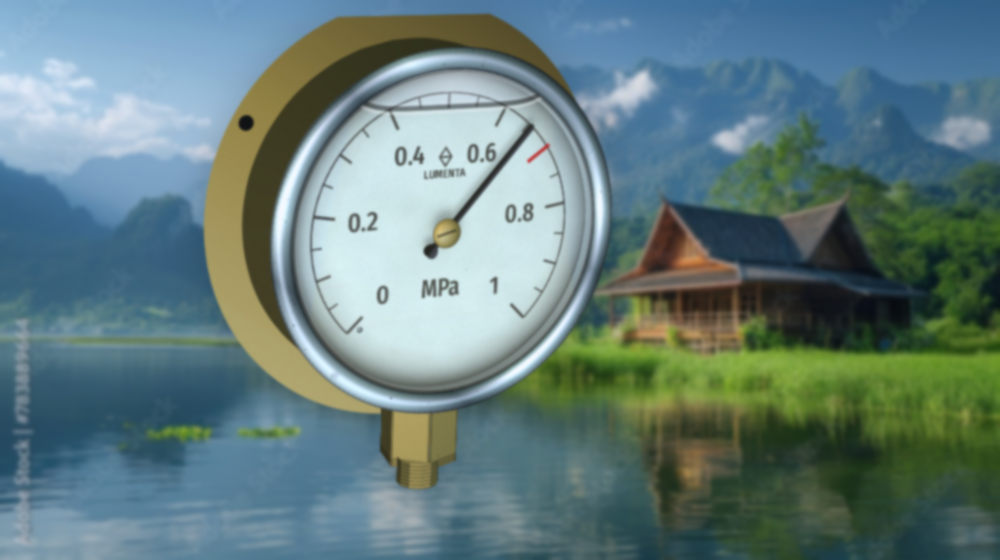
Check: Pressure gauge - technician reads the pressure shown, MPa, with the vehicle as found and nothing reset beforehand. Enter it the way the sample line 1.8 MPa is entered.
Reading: 0.65 MPa
